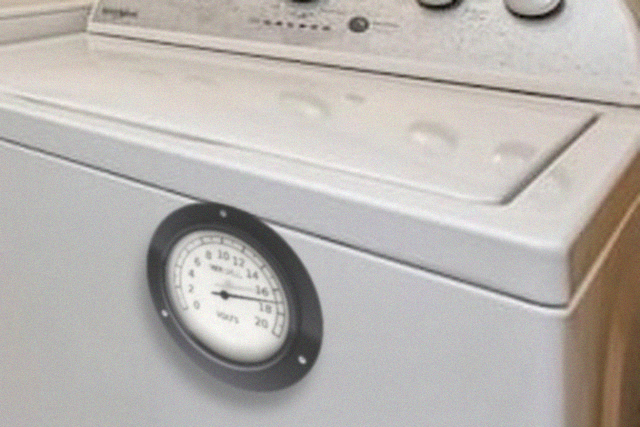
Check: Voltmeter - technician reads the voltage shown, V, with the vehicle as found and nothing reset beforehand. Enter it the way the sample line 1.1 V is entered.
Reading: 17 V
